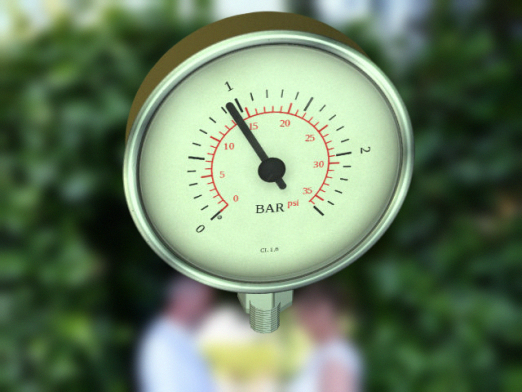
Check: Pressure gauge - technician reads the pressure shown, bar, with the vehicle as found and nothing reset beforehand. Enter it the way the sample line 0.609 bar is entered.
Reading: 0.95 bar
